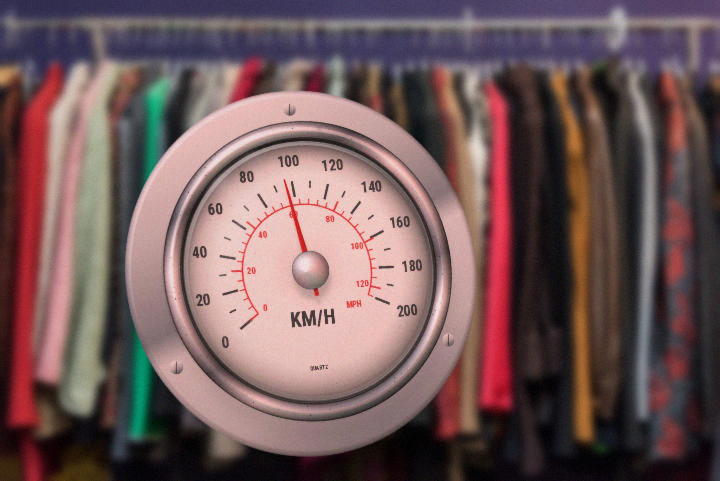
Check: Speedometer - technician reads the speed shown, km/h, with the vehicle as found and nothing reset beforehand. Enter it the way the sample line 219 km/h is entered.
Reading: 95 km/h
